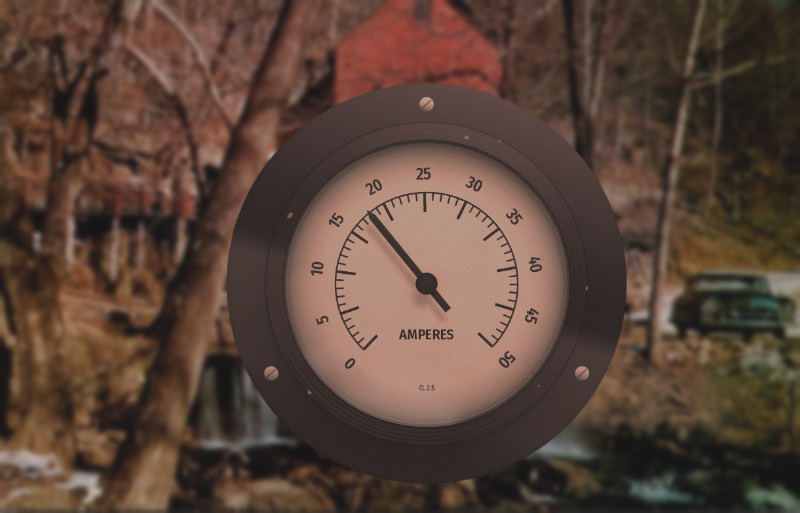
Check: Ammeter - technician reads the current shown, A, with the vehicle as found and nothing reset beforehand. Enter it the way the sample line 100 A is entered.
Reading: 18 A
